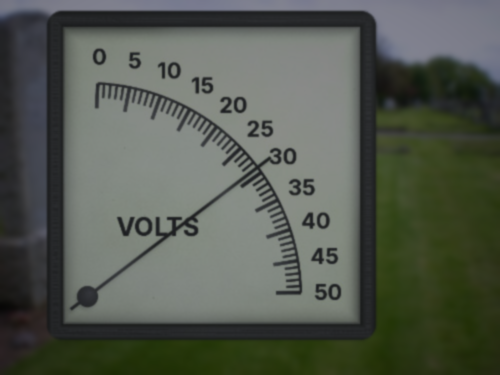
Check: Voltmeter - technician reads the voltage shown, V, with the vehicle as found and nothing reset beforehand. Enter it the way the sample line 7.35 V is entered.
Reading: 29 V
